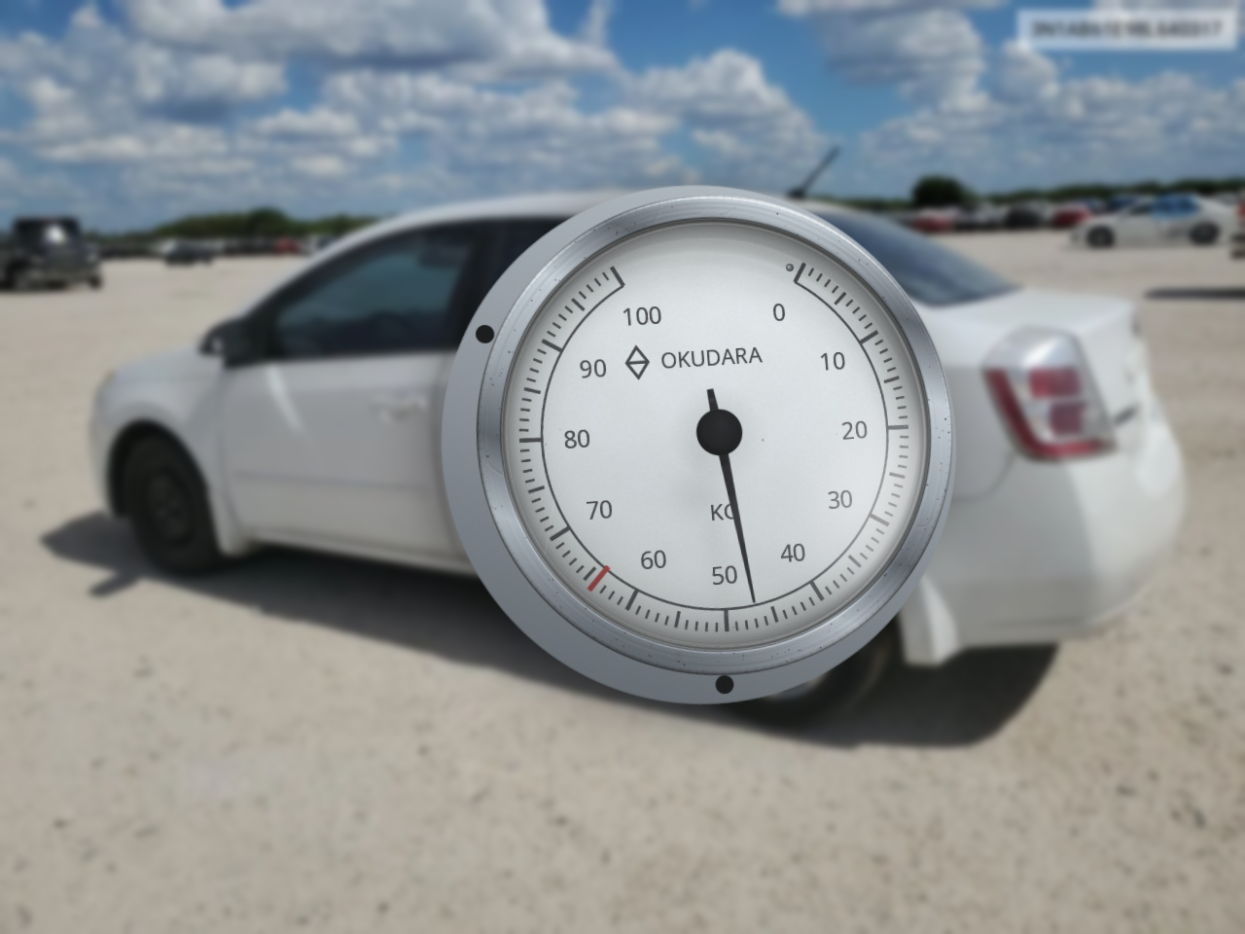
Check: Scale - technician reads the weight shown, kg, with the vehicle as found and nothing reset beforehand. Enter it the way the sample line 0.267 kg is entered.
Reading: 47 kg
